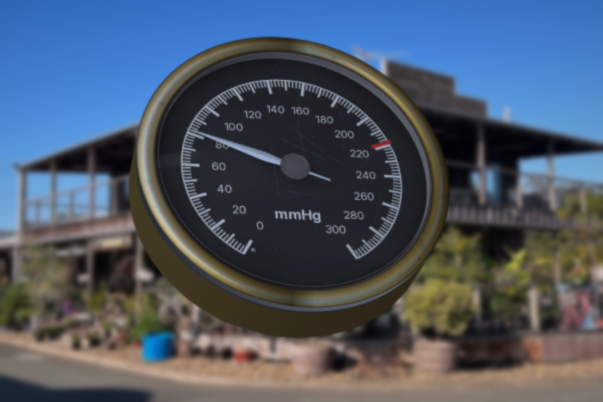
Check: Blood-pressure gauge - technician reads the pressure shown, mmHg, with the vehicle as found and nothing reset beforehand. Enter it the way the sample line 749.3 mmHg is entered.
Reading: 80 mmHg
